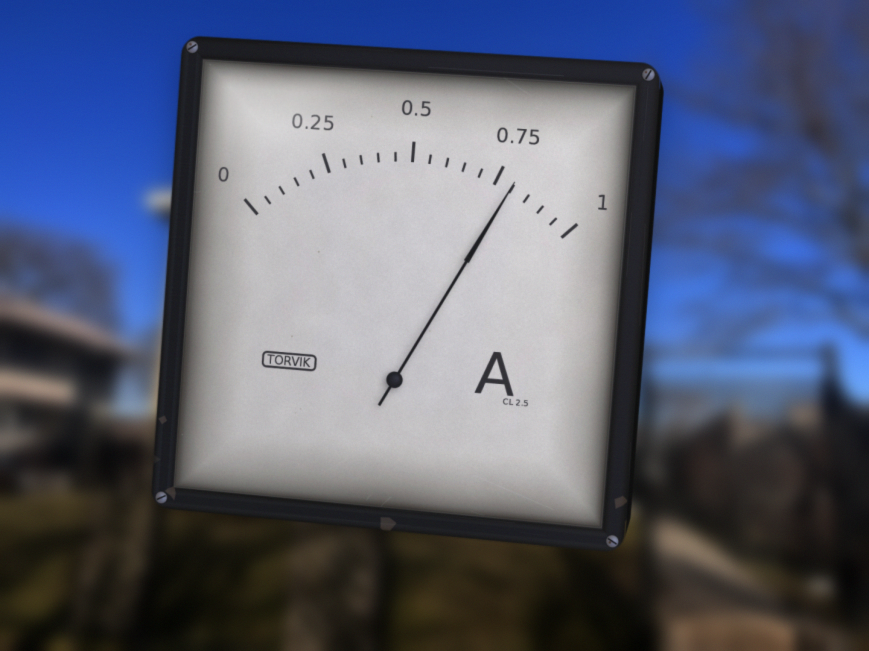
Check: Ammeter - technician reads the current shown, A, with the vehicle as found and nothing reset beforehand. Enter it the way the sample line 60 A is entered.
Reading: 0.8 A
